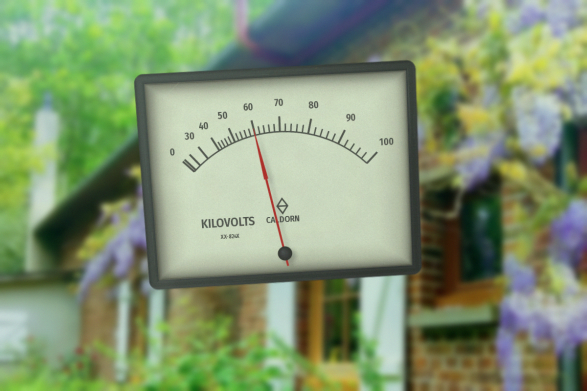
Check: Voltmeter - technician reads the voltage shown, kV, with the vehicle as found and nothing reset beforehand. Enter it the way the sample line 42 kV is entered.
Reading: 60 kV
